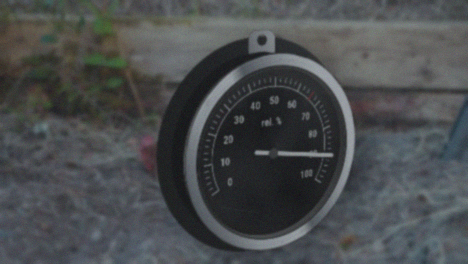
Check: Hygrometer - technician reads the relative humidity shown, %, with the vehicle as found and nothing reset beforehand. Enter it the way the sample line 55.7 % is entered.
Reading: 90 %
